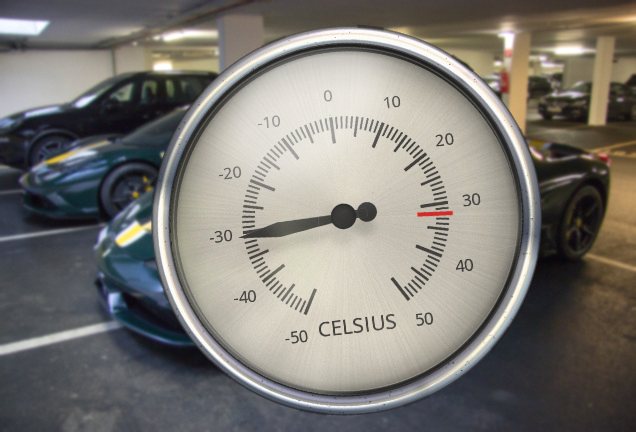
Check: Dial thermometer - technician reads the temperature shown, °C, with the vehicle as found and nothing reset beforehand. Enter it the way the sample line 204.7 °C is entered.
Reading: -31 °C
